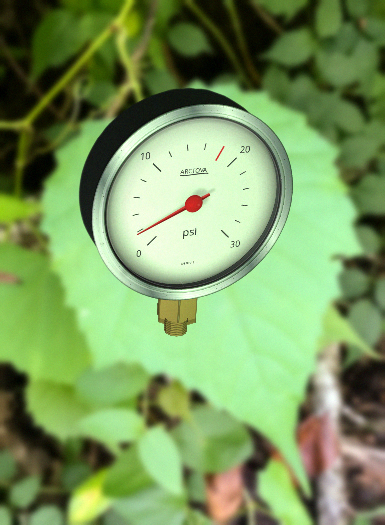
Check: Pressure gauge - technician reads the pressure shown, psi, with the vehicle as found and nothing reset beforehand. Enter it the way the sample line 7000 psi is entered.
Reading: 2 psi
